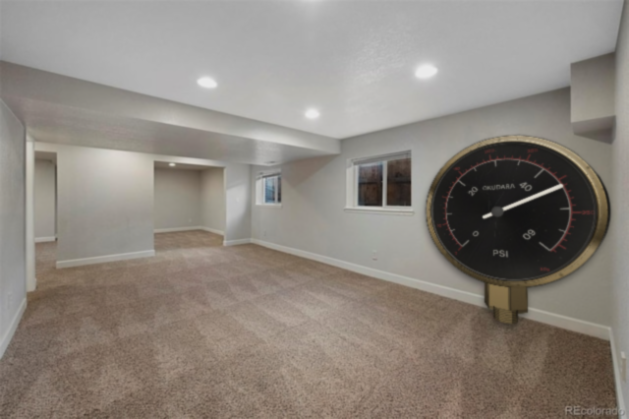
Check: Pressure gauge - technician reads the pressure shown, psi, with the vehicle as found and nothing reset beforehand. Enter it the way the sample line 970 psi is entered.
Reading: 45 psi
